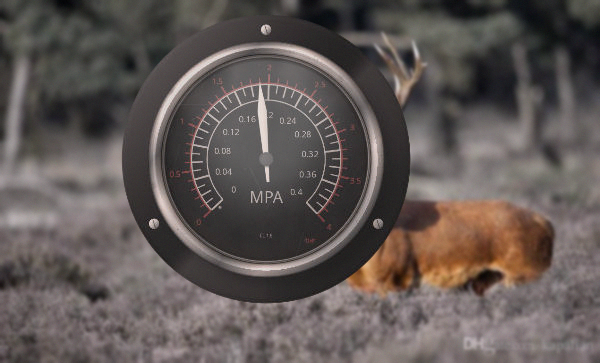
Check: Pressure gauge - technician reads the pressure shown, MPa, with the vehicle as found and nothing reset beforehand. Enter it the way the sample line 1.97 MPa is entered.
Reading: 0.19 MPa
